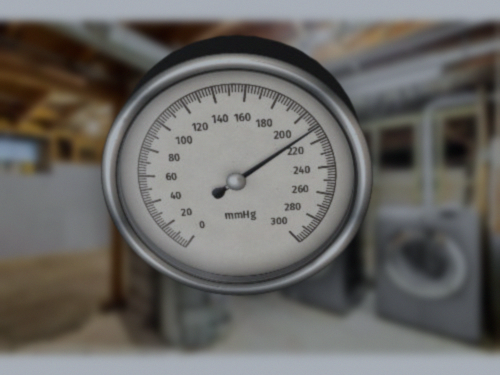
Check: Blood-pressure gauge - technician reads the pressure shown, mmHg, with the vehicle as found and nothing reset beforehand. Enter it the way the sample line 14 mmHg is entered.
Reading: 210 mmHg
